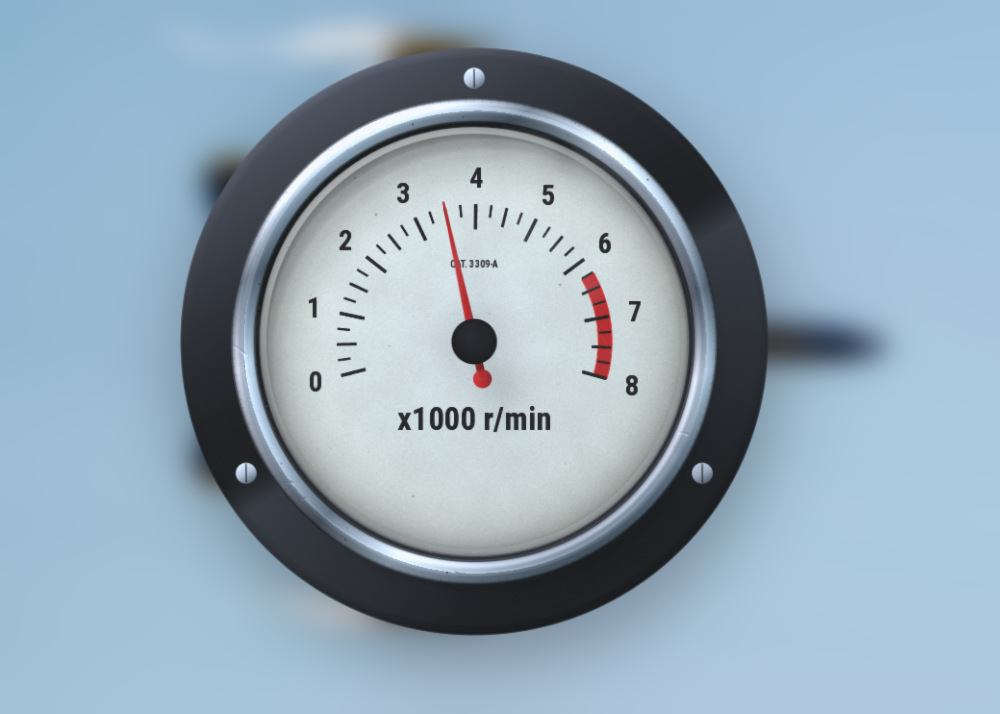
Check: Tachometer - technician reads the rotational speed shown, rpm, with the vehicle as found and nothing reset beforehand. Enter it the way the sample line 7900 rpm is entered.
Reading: 3500 rpm
